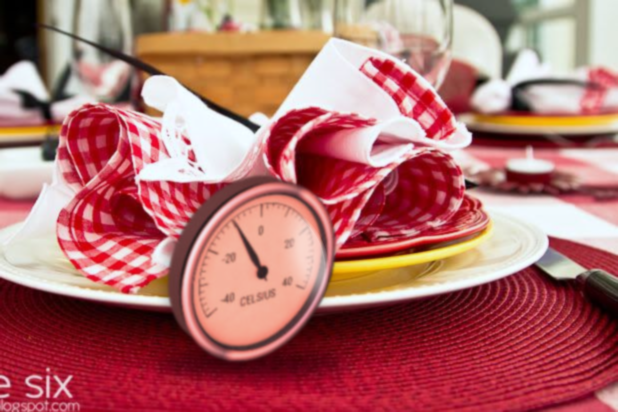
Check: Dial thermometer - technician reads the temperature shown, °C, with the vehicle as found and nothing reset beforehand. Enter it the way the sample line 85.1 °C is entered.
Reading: -10 °C
